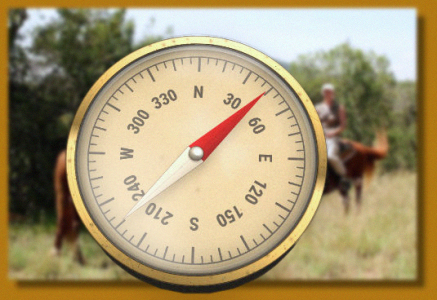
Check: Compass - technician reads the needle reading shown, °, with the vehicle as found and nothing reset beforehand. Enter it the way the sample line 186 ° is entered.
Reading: 45 °
